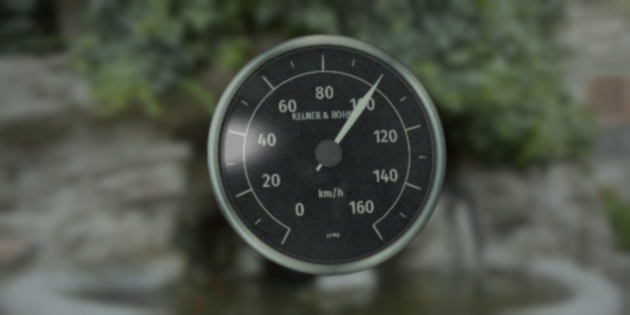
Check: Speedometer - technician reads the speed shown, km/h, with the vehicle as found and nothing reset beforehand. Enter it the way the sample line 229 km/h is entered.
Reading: 100 km/h
